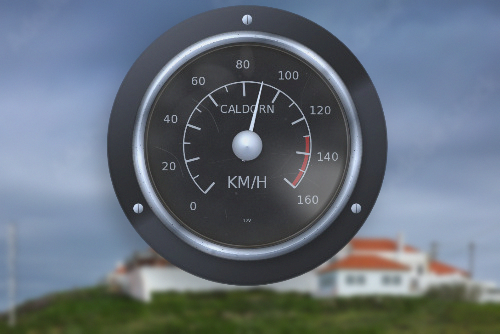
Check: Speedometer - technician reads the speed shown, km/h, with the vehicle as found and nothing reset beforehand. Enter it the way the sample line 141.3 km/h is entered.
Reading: 90 km/h
